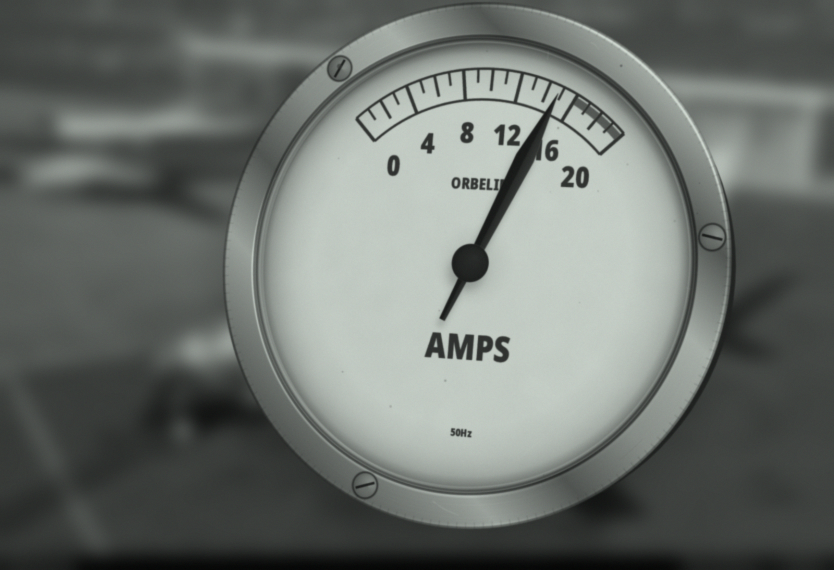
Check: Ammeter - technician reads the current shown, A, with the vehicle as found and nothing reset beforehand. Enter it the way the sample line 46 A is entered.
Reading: 15 A
